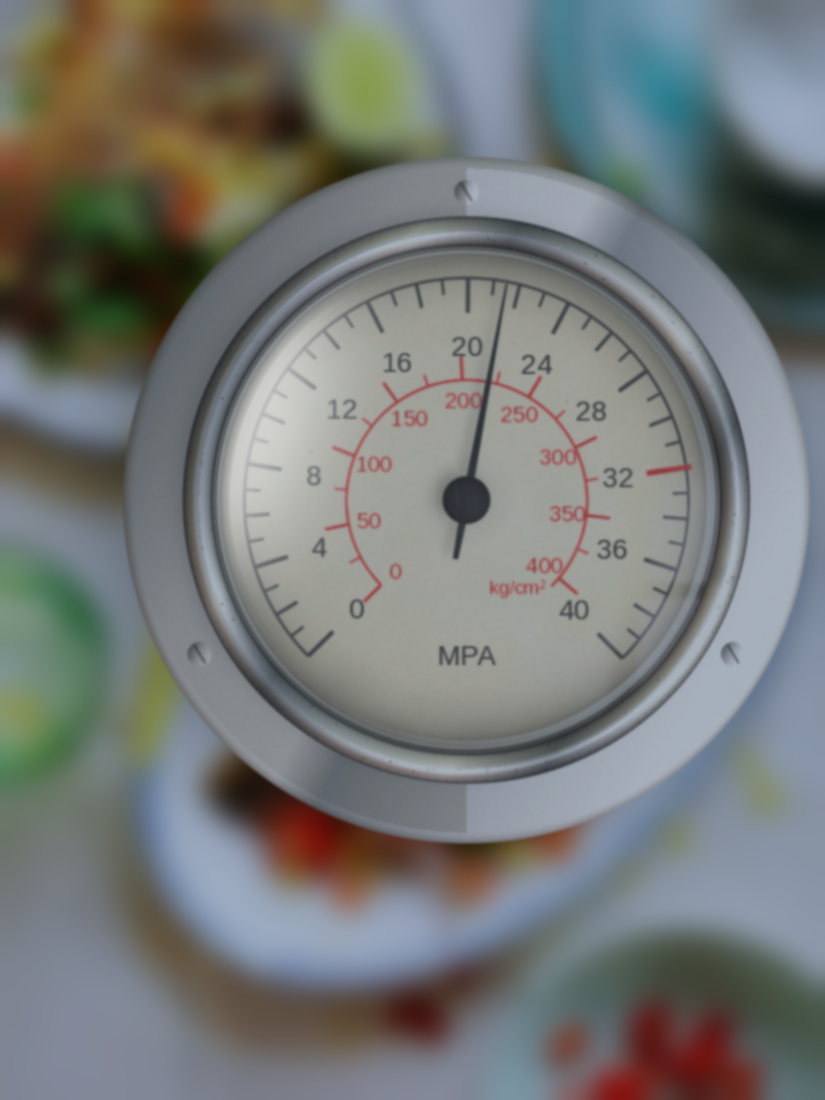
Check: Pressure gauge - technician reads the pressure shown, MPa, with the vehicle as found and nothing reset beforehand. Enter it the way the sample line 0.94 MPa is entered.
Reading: 21.5 MPa
